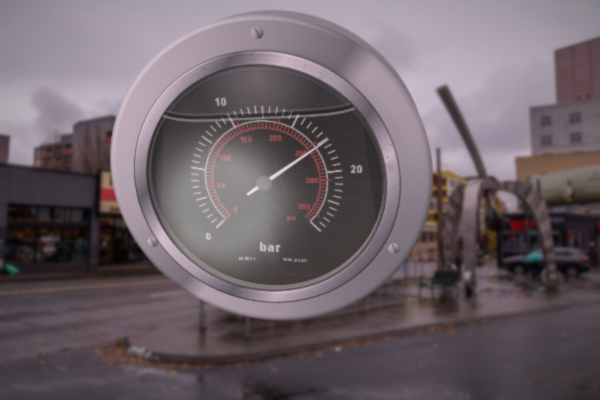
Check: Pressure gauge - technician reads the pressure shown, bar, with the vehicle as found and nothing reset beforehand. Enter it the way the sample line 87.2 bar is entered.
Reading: 17.5 bar
